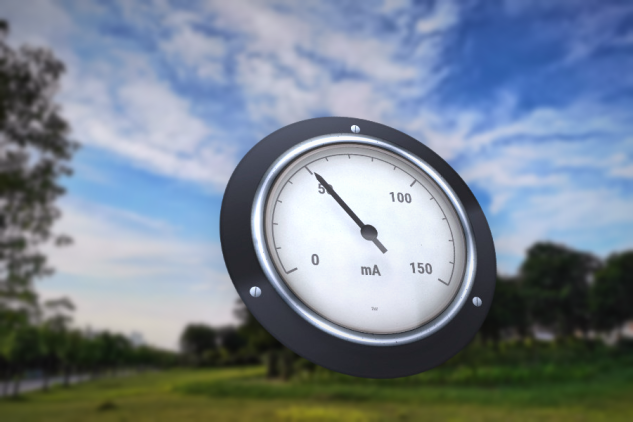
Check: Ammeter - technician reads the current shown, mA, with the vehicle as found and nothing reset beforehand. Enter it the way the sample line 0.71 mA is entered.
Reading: 50 mA
